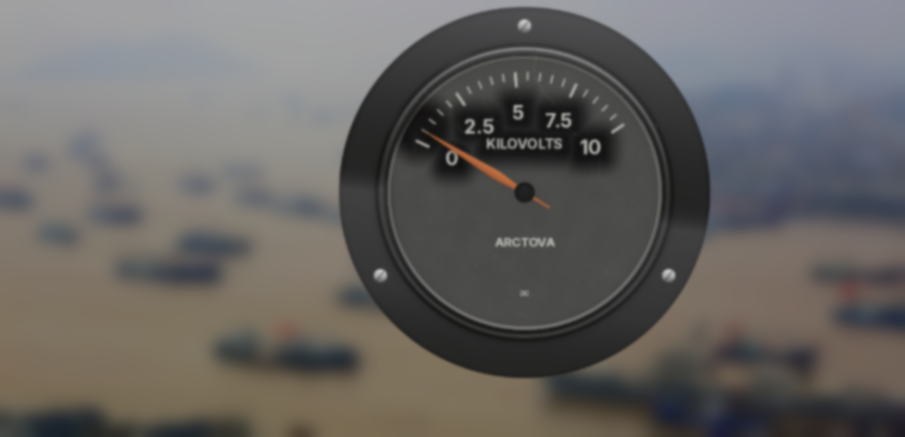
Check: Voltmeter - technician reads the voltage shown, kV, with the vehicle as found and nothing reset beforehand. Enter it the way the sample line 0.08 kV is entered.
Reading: 0.5 kV
